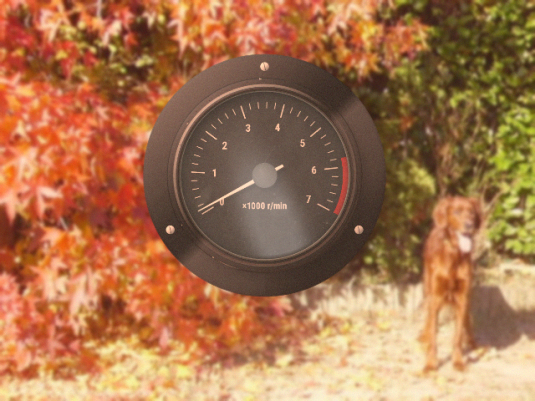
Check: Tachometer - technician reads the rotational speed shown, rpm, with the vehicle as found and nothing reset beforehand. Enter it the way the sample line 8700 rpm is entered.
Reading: 100 rpm
